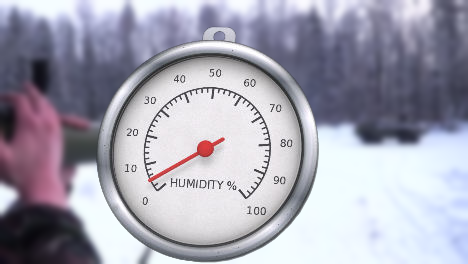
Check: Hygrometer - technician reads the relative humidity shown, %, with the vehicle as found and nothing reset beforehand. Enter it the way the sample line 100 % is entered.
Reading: 4 %
